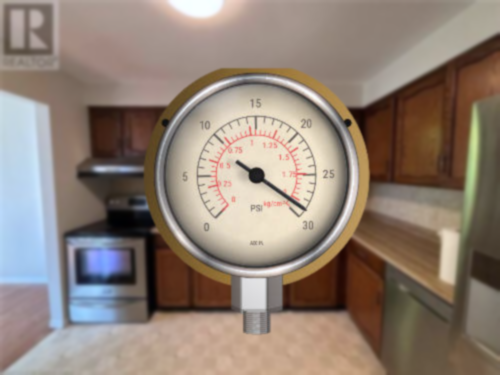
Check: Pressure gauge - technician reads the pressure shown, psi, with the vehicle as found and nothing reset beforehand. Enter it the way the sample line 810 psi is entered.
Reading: 29 psi
